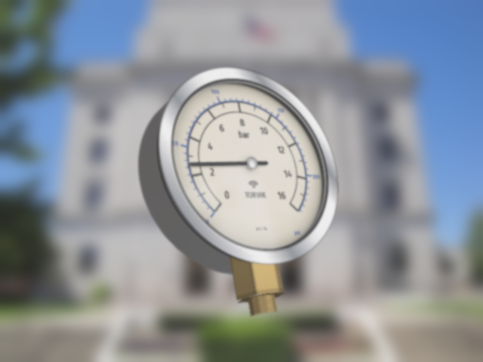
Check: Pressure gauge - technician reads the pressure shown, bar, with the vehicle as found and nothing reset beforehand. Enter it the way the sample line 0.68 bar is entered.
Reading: 2.5 bar
